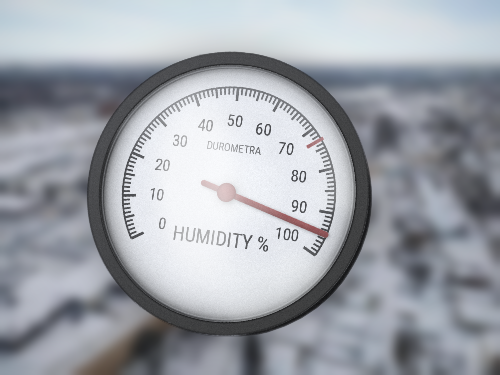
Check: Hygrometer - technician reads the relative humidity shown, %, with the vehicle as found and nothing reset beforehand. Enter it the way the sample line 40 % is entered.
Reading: 95 %
